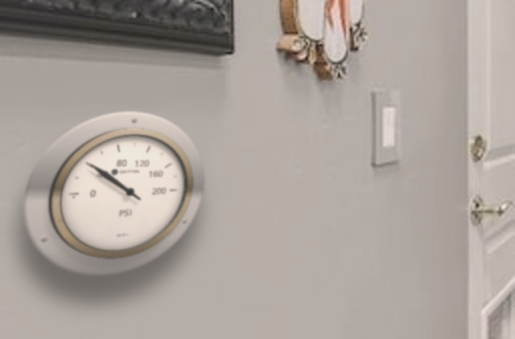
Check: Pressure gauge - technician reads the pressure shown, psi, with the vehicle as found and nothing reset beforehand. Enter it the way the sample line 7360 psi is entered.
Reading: 40 psi
